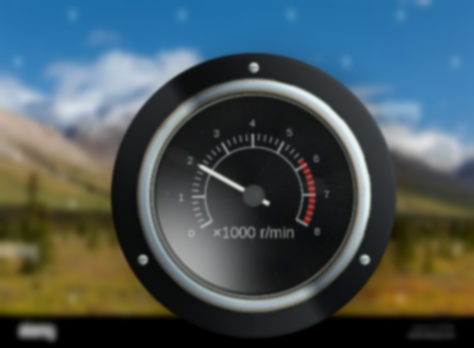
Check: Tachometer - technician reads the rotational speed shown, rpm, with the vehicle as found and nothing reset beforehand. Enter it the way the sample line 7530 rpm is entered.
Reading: 2000 rpm
